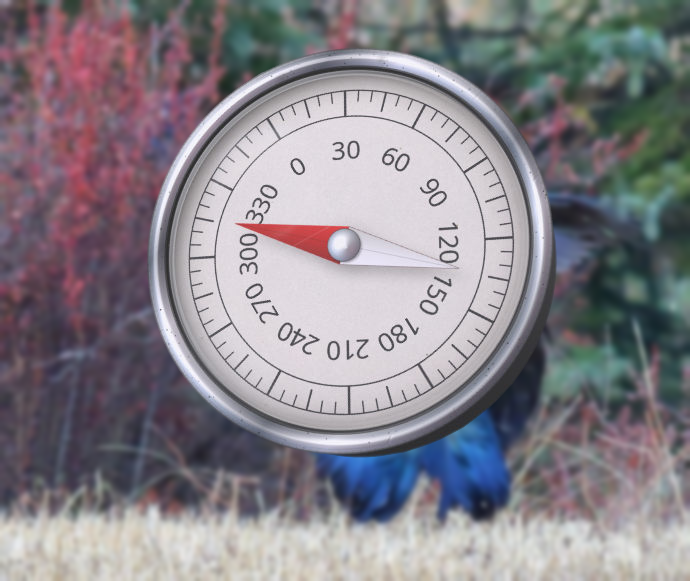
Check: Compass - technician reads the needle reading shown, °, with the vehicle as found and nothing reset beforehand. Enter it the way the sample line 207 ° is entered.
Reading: 315 °
